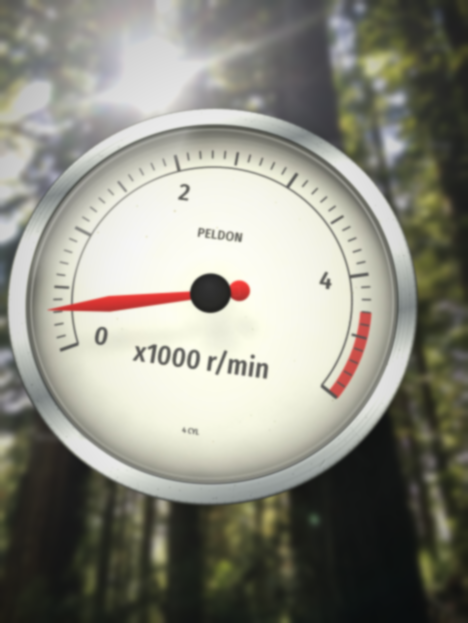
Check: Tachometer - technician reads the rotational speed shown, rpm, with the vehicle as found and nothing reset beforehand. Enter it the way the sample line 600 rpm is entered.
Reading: 300 rpm
